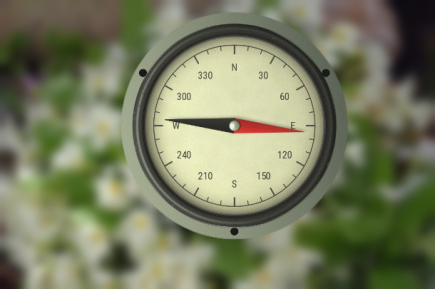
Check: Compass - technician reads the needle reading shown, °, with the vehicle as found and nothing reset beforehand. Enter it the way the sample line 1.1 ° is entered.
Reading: 95 °
